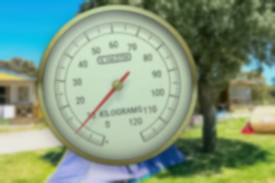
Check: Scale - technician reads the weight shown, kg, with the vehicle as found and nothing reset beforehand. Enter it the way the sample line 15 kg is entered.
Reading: 10 kg
